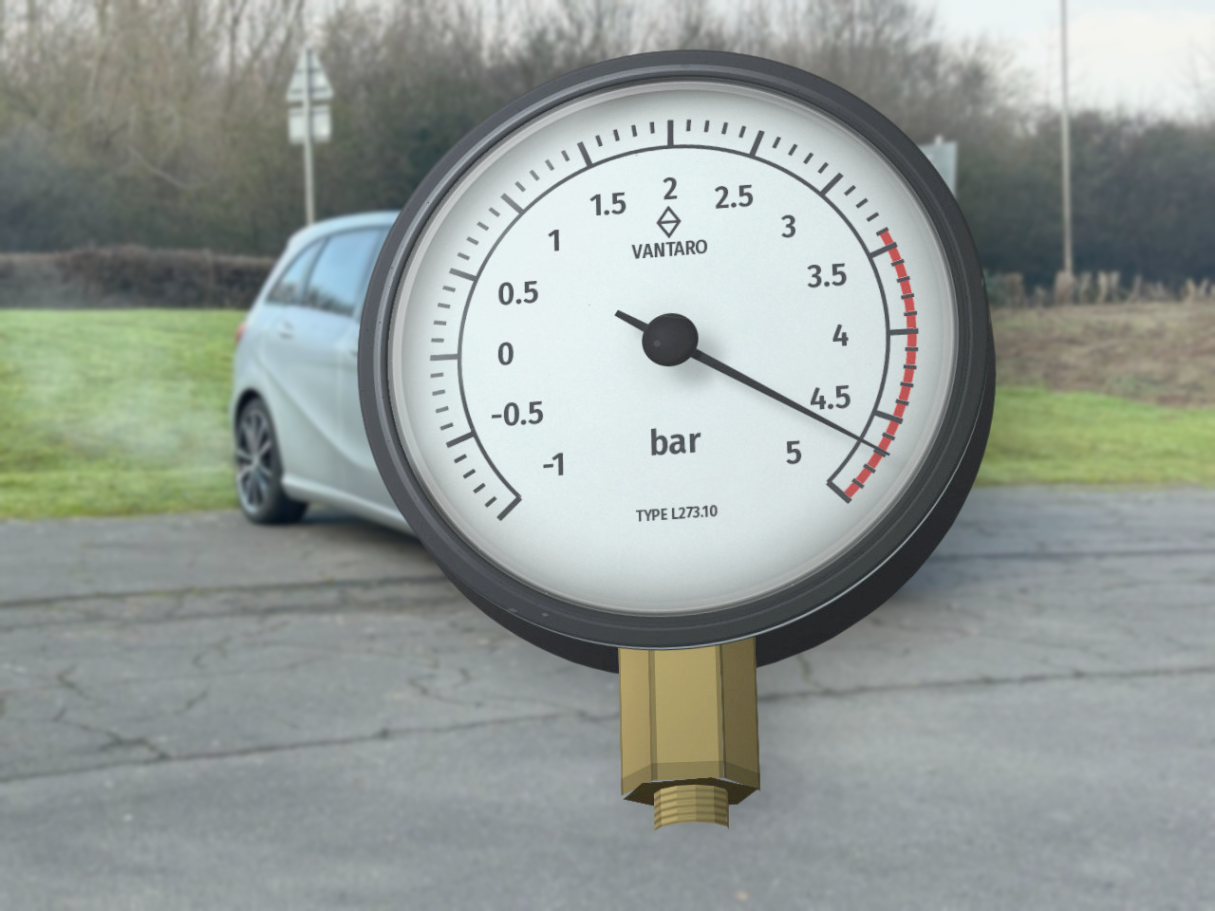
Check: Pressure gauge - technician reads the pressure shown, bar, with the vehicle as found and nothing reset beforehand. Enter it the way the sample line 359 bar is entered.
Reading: 4.7 bar
